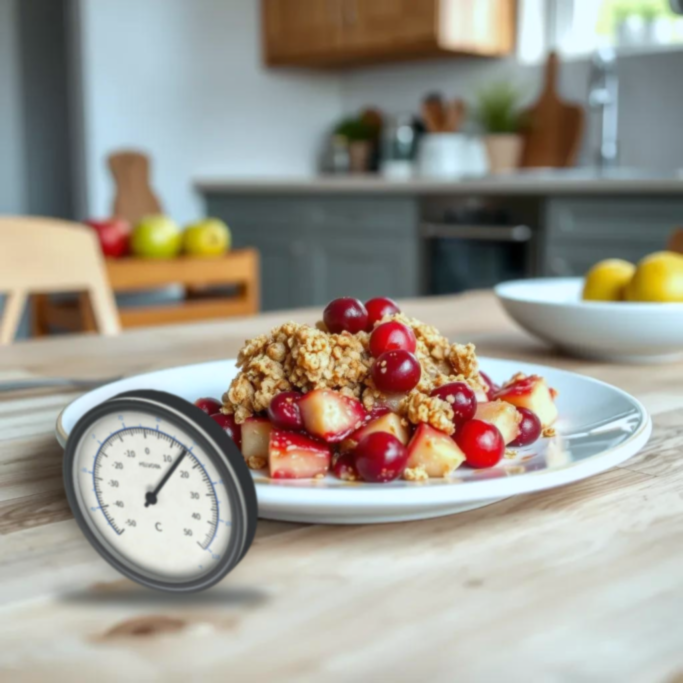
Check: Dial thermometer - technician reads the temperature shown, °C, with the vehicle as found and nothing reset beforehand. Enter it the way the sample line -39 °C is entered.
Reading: 15 °C
